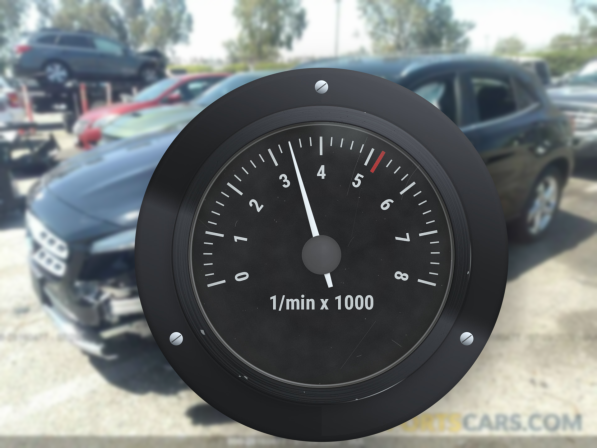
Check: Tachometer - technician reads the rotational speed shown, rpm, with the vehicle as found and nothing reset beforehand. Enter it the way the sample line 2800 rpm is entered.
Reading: 3400 rpm
